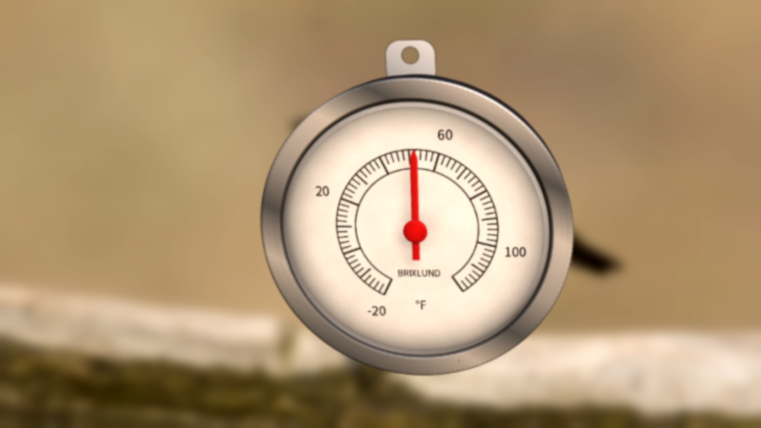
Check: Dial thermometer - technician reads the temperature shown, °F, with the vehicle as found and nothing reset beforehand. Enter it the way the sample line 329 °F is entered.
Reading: 52 °F
